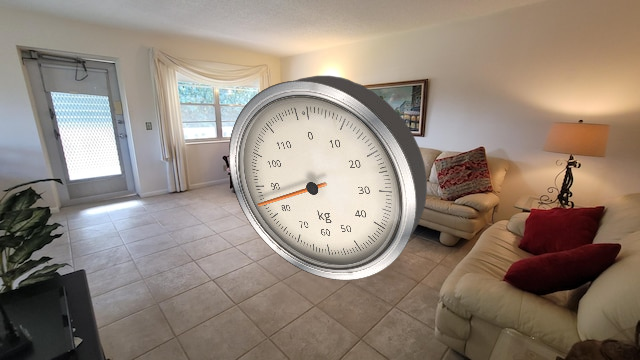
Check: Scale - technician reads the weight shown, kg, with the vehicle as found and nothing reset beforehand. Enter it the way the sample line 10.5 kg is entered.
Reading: 85 kg
